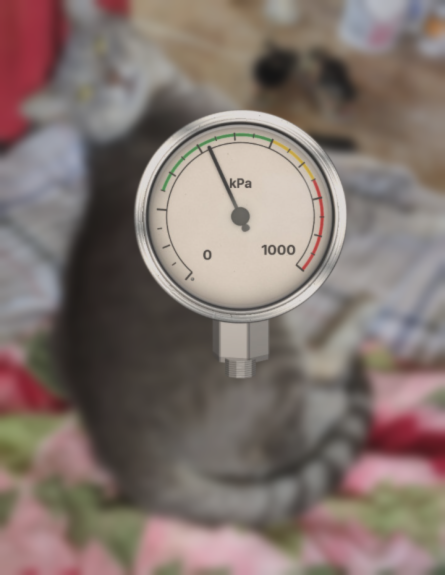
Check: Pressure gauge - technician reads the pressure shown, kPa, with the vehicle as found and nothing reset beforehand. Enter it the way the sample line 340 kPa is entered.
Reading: 425 kPa
